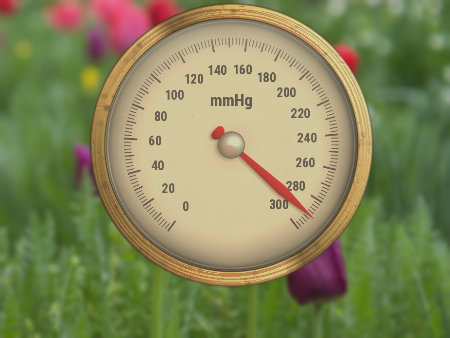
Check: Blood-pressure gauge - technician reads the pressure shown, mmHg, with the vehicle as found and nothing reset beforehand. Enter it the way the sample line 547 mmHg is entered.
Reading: 290 mmHg
